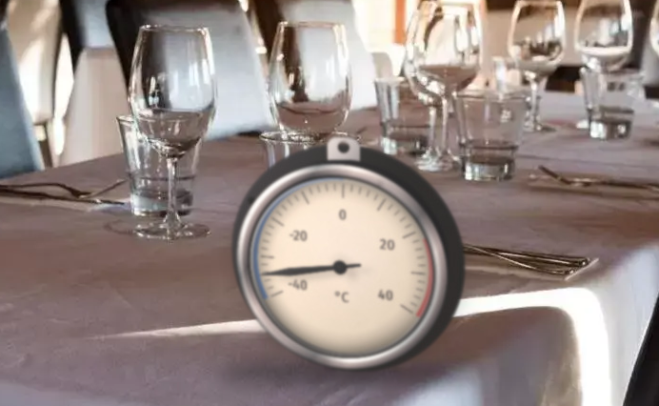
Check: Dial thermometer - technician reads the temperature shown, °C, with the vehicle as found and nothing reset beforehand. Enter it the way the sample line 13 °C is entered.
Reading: -34 °C
